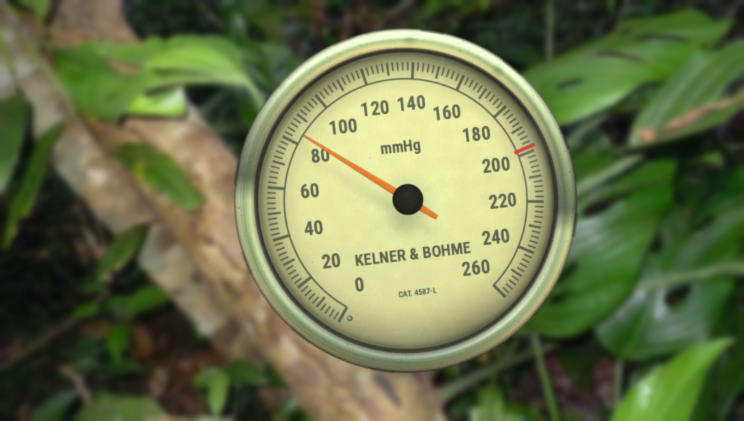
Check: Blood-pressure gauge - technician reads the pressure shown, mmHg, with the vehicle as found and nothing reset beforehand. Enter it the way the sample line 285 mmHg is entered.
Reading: 84 mmHg
